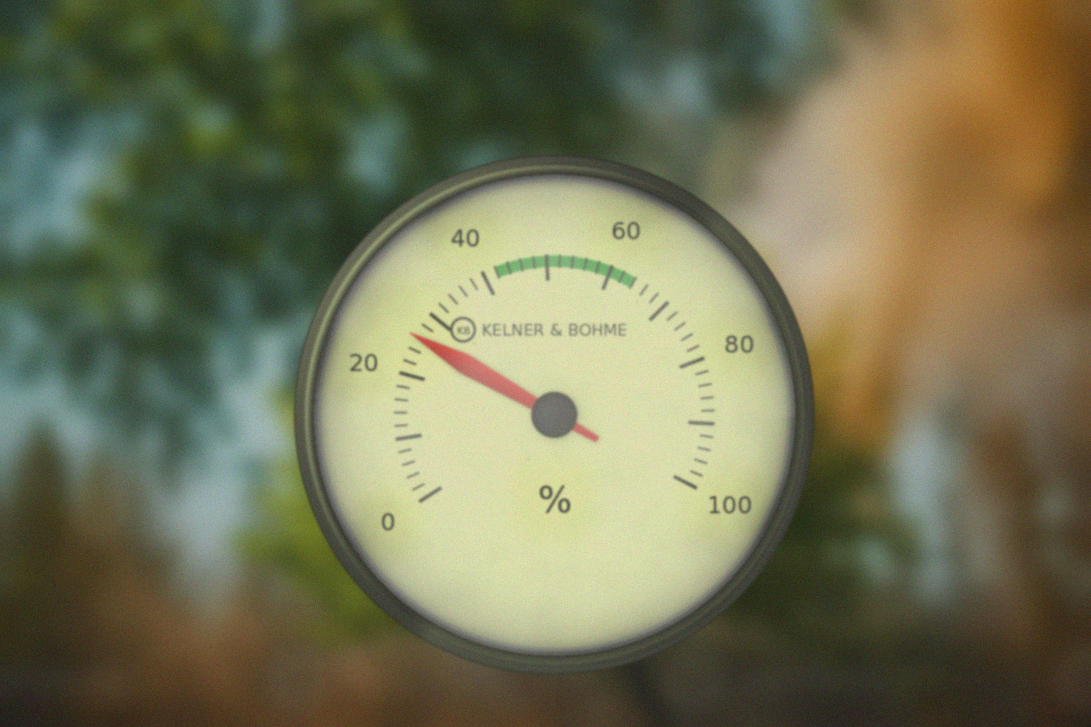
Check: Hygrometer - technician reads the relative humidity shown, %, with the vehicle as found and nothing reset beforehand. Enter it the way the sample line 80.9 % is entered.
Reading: 26 %
